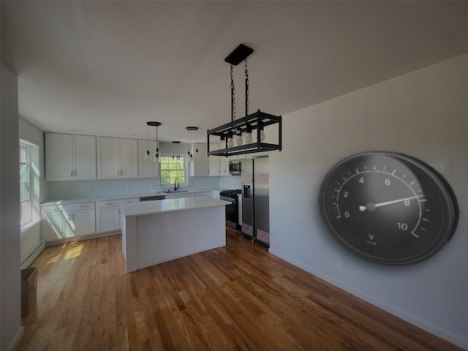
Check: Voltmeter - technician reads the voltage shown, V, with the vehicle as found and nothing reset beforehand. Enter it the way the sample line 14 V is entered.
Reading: 7.75 V
